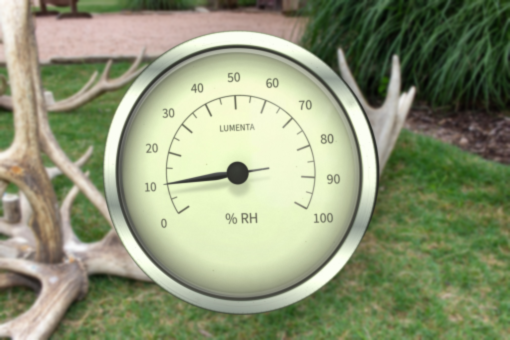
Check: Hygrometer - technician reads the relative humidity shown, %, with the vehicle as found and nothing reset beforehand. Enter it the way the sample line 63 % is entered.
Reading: 10 %
